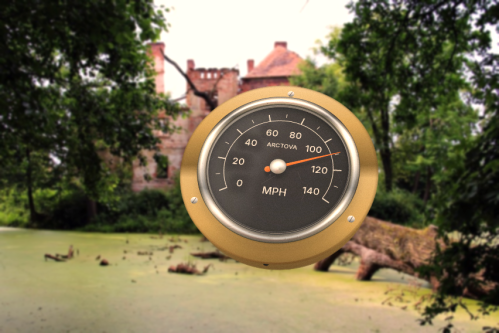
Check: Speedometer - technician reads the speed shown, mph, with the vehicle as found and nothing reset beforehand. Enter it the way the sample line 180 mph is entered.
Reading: 110 mph
